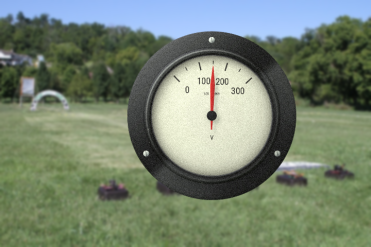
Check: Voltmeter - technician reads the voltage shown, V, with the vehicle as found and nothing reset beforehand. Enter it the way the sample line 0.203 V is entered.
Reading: 150 V
